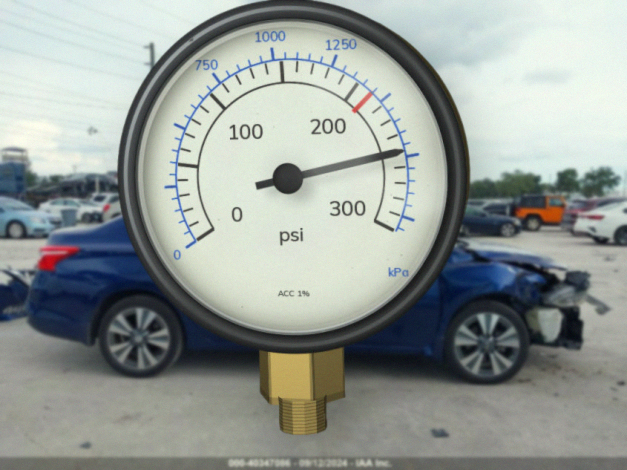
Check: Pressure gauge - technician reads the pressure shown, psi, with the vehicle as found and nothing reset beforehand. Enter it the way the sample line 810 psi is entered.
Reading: 250 psi
